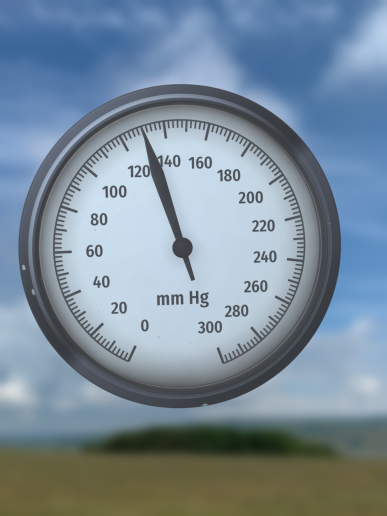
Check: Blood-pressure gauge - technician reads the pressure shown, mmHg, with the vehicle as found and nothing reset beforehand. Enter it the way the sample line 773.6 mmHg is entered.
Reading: 130 mmHg
